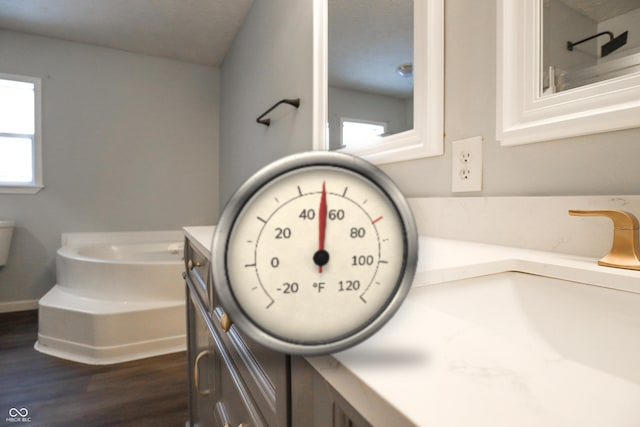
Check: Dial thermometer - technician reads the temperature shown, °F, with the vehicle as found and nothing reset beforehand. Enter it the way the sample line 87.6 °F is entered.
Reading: 50 °F
